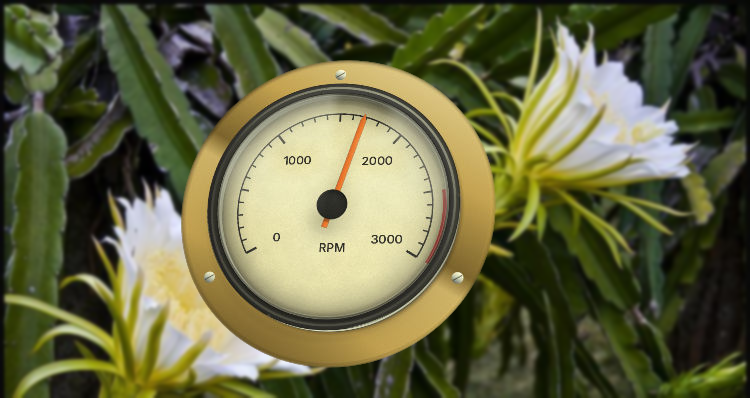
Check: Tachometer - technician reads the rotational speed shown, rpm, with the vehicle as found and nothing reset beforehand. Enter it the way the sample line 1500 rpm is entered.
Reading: 1700 rpm
